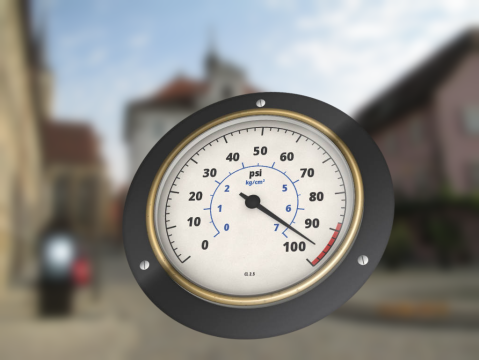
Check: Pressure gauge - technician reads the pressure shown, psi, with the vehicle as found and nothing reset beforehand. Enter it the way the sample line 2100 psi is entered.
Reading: 96 psi
